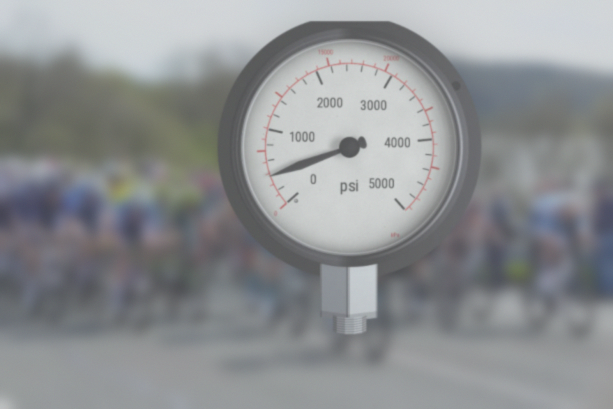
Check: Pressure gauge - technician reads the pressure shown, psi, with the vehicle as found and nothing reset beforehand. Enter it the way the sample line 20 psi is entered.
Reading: 400 psi
